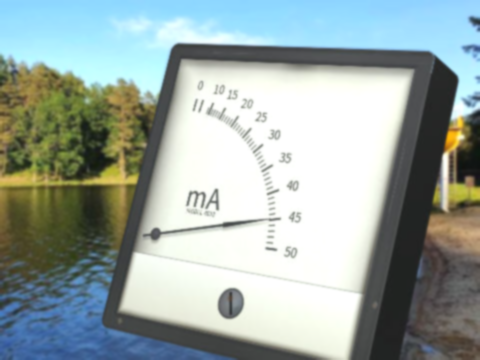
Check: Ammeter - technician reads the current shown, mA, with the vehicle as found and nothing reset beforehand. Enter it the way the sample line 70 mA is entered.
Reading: 45 mA
